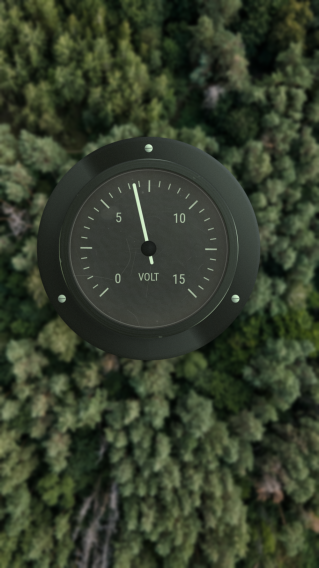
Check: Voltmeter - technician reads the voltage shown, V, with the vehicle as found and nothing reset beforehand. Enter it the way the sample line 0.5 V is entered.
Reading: 6.75 V
